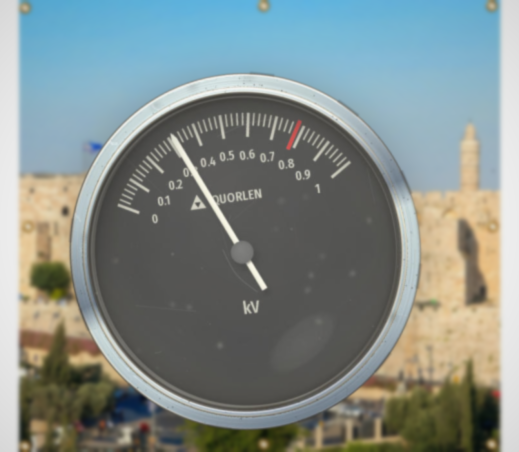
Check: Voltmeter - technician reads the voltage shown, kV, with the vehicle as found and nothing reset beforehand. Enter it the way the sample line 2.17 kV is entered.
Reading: 0.32 kV
